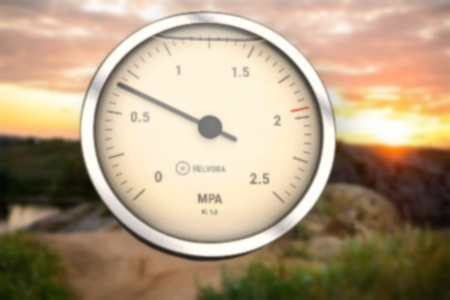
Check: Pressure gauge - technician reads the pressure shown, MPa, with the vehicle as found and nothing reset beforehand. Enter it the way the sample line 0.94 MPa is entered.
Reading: 0.65 MPa
